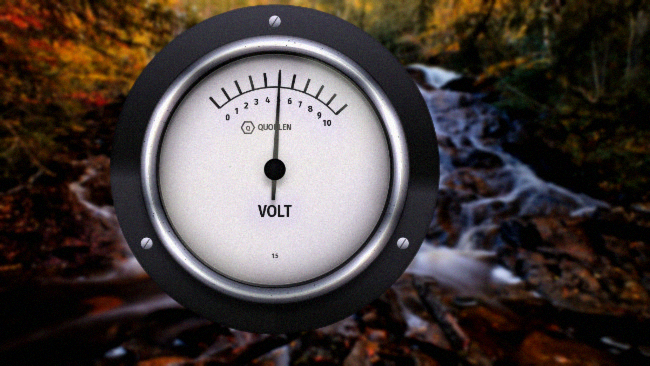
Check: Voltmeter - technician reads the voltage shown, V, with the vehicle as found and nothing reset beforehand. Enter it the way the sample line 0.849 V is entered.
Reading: 5 V
